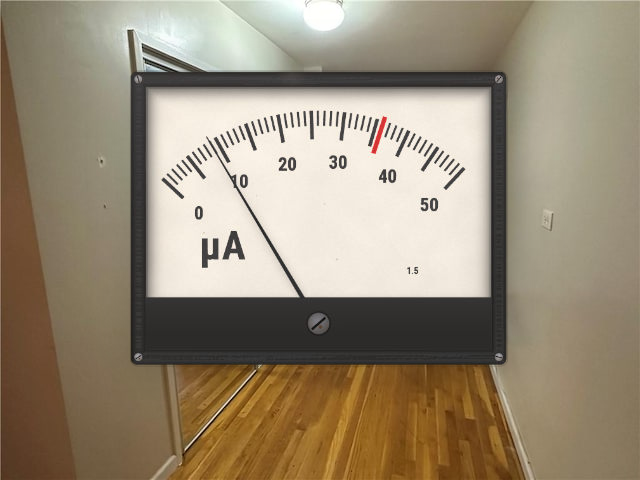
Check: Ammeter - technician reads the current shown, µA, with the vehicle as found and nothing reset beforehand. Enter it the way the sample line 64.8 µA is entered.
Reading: 9 µA
